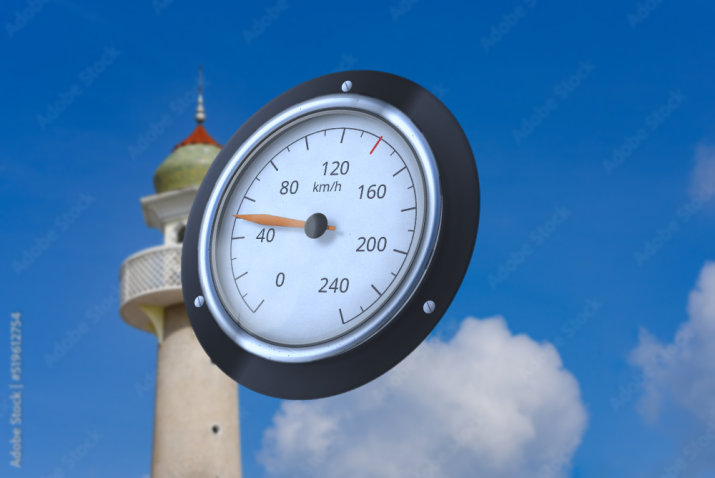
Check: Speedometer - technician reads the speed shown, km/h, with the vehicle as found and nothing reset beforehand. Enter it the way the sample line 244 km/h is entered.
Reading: 50 km/h
